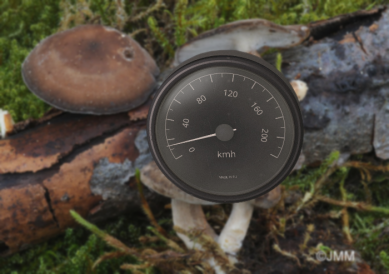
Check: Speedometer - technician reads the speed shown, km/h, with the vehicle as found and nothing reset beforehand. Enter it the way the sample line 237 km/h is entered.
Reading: 15 km/h
